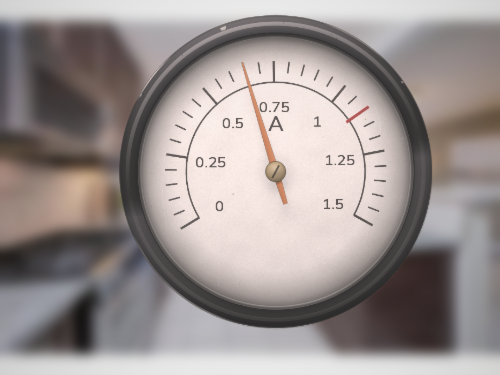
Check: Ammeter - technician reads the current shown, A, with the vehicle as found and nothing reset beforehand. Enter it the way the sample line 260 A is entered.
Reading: 0.65 A
